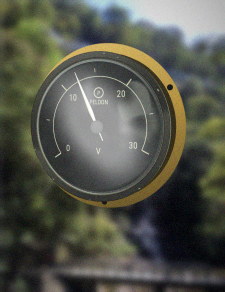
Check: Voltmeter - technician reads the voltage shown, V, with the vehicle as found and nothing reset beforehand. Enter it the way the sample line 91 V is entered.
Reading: 12.5 V
